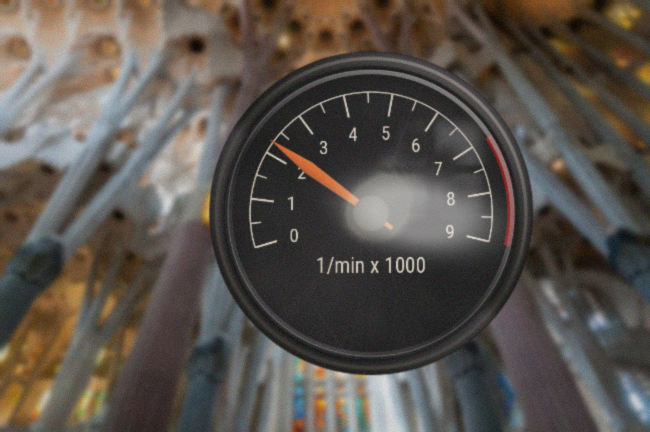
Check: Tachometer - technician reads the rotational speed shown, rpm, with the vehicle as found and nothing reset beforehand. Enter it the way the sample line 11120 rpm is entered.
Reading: 2250 rpm
